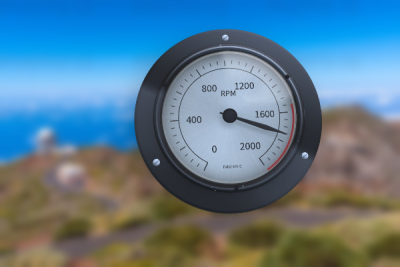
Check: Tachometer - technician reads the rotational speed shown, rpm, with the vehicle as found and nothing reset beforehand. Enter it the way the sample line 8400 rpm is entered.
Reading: 1750 rpm
